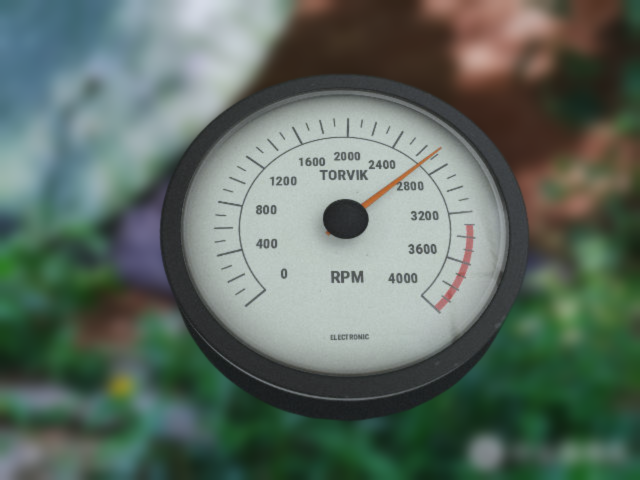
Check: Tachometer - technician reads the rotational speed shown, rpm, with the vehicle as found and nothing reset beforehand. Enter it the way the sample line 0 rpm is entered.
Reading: 2700 rpm
